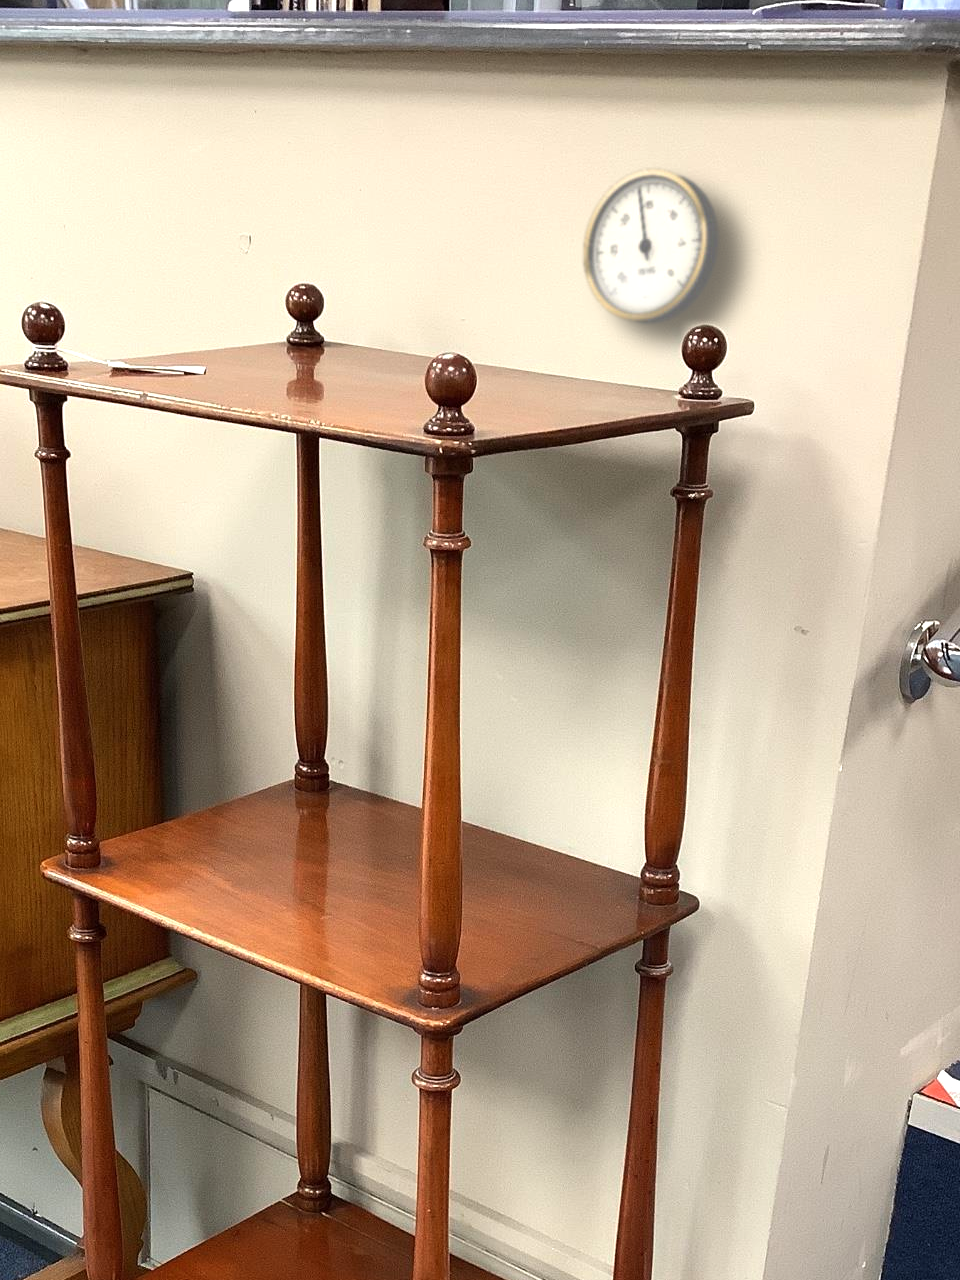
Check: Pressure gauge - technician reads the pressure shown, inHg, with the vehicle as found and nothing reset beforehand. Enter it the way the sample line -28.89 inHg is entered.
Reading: -16 inHg
